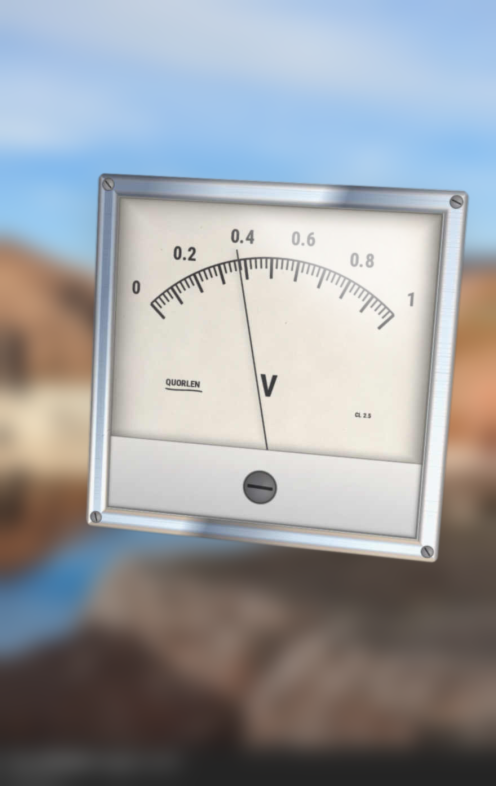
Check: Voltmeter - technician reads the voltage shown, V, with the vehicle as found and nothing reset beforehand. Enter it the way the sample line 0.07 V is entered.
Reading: 0.38 V
